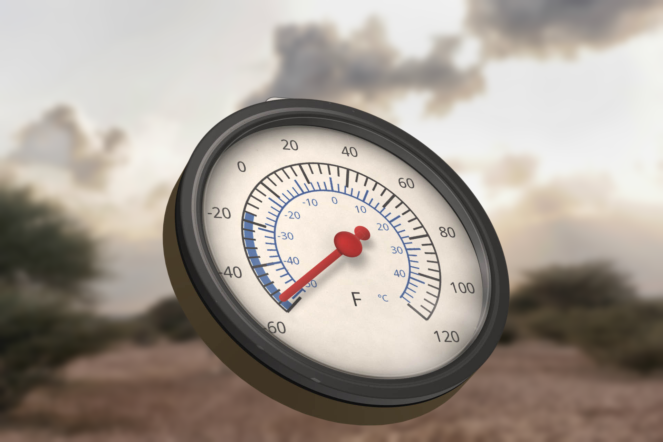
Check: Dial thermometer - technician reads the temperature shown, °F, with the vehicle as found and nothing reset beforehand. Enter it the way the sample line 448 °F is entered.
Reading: -56 °F
